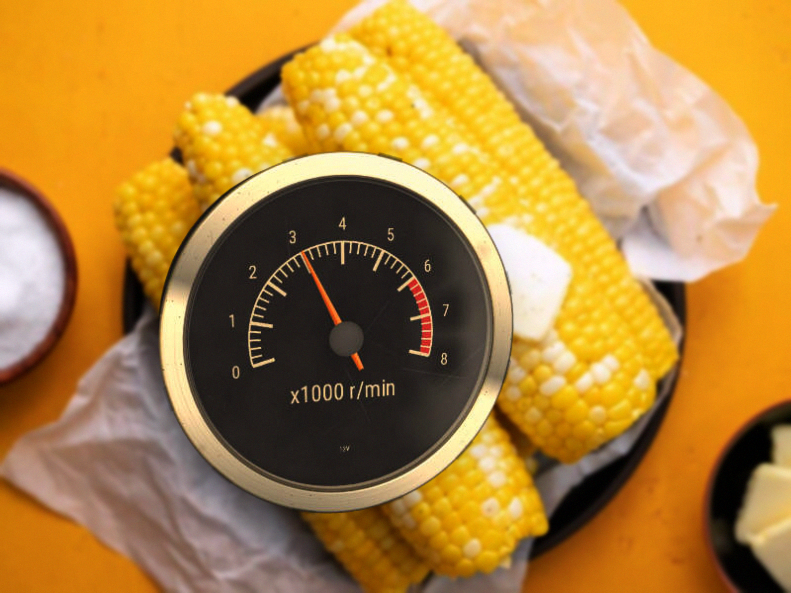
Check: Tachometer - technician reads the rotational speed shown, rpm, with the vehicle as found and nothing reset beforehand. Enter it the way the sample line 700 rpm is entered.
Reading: 3000 rpm
